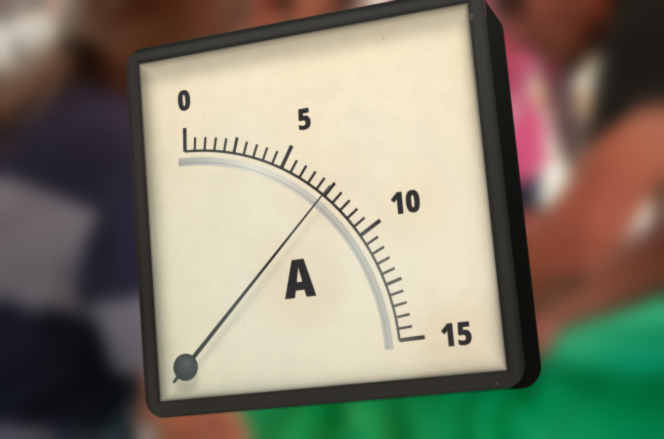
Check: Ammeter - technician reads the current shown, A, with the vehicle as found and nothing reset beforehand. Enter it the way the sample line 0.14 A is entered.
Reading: 7.5 A
